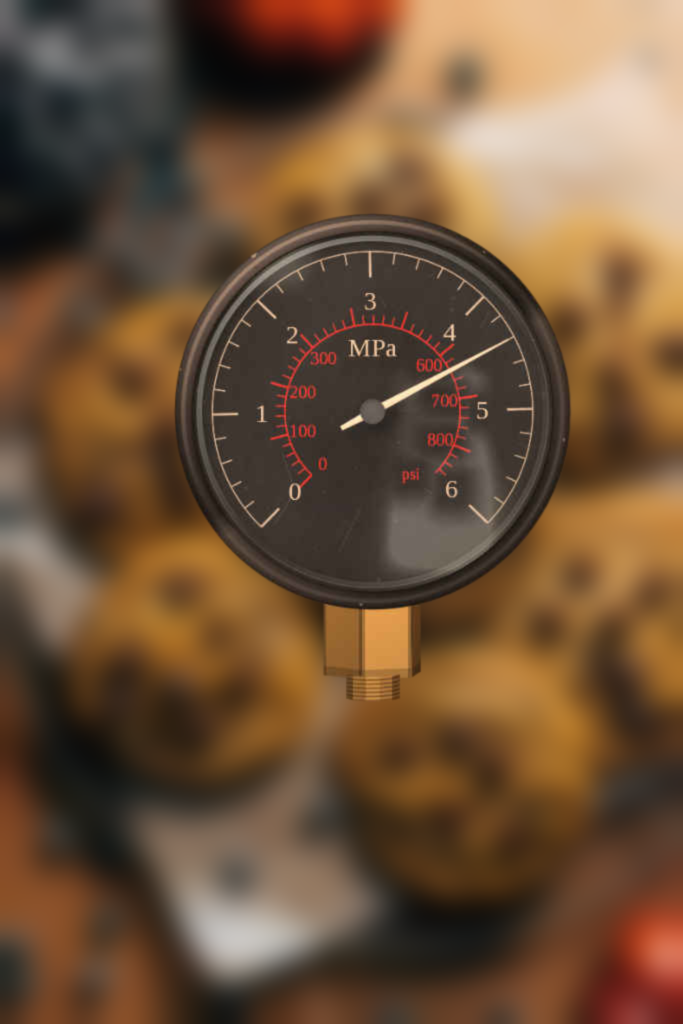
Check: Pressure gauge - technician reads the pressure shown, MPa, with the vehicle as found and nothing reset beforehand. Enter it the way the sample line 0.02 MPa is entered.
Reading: 4.4 MPa
